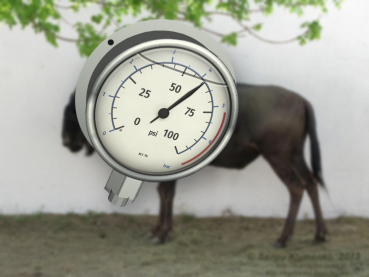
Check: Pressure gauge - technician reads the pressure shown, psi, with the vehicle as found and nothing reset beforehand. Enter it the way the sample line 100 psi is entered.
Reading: 60 psi
